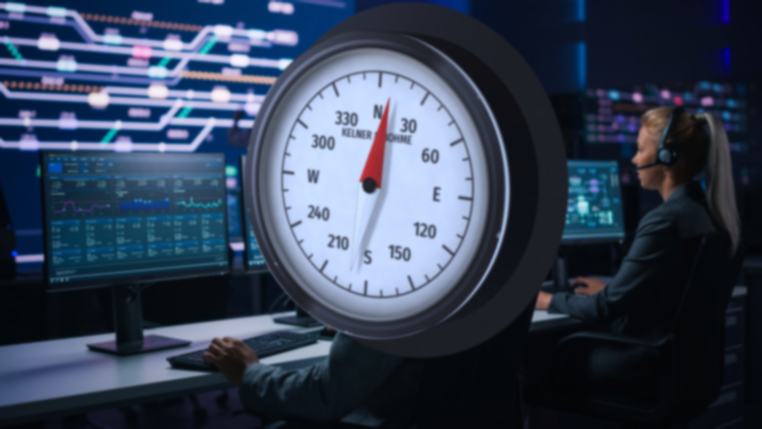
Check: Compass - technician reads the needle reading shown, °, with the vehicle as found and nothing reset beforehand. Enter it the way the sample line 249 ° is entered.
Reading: 10 °
